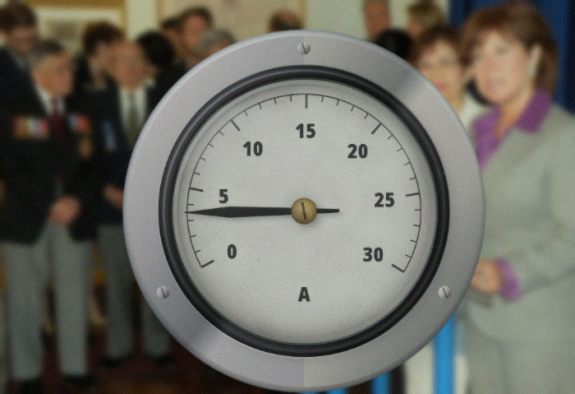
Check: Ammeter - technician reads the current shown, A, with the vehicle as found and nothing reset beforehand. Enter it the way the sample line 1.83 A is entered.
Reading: 3.5 A
